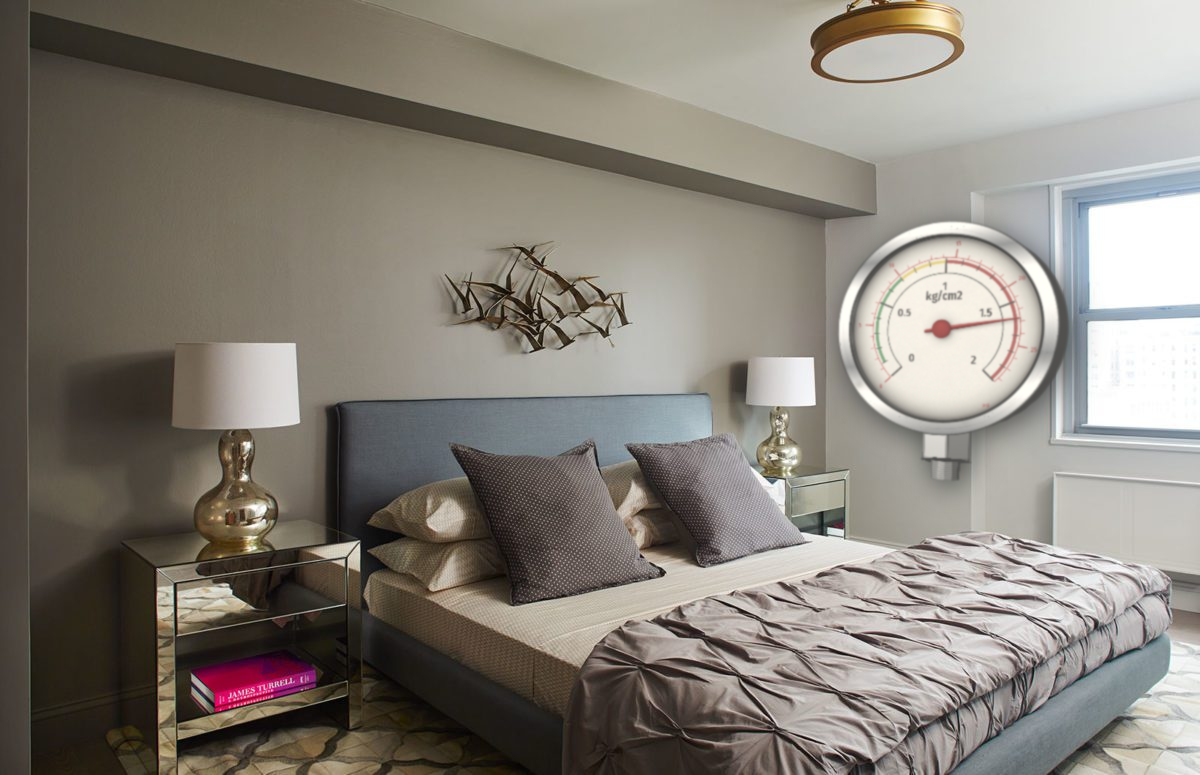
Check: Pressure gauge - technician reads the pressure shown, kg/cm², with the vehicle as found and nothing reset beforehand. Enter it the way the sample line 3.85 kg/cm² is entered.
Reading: 1.6 kg/cm²
